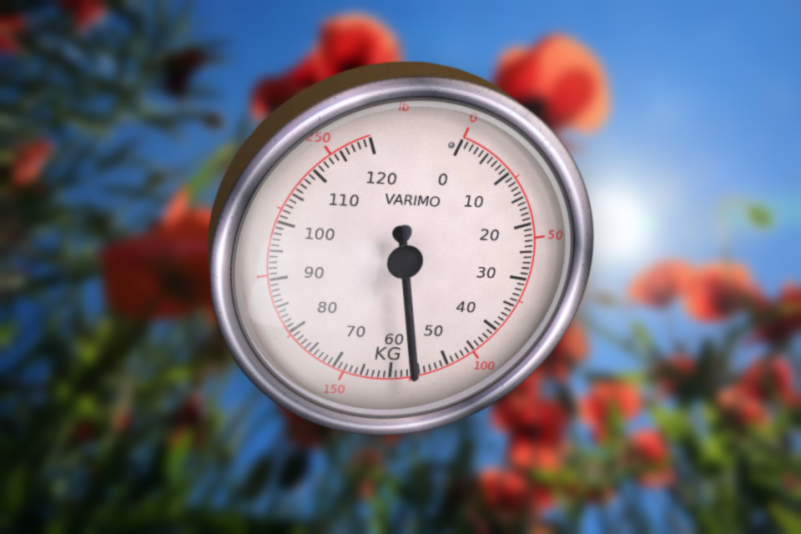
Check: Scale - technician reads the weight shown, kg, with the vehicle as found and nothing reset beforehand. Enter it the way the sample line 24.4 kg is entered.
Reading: 56 kg
